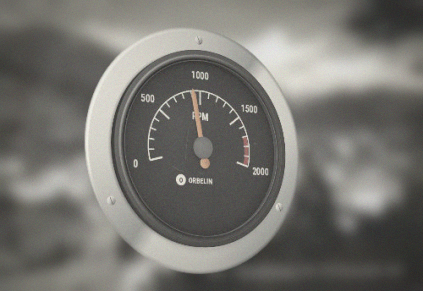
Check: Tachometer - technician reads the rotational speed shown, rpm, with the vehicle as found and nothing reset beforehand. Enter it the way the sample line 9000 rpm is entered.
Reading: 900 rpm
